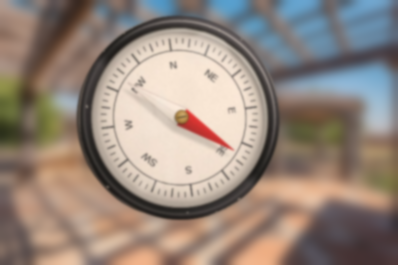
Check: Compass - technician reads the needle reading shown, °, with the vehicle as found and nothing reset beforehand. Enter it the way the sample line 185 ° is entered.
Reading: 130 °
